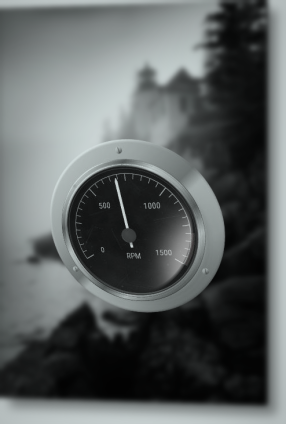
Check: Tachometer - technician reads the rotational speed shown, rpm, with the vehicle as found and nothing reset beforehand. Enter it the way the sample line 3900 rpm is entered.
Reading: 700 rpm
